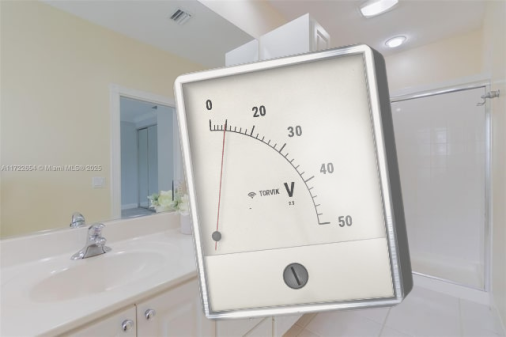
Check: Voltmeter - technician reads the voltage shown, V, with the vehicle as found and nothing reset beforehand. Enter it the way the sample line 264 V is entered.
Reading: 10 V
